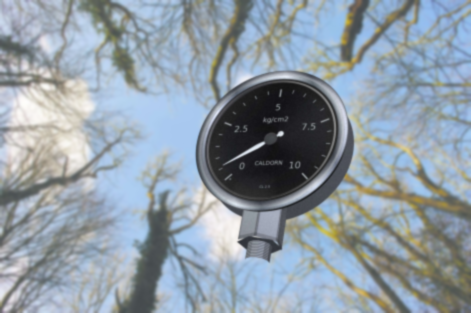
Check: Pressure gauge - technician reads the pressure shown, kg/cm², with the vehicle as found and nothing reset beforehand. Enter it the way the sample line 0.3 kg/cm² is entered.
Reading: 0.5 kg/cm²
